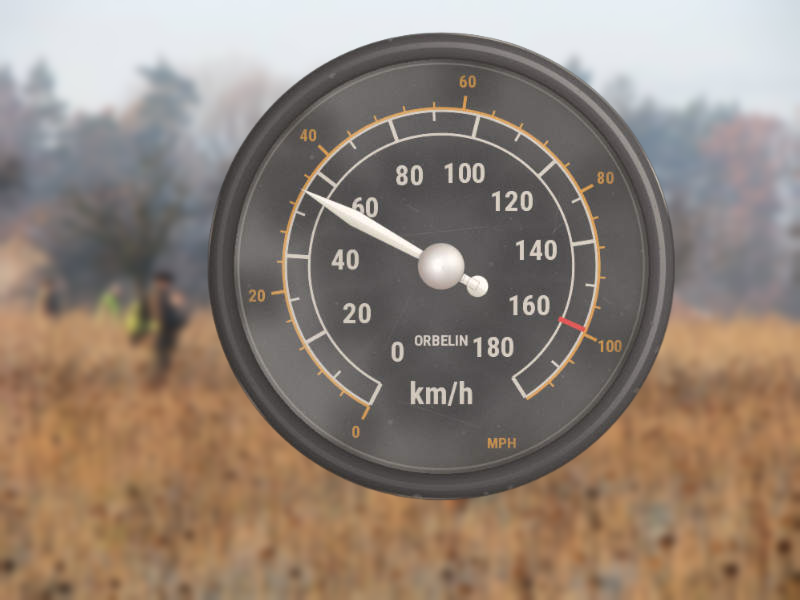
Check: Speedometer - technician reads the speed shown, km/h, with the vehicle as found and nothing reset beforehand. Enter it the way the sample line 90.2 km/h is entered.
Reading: 55 km/h
